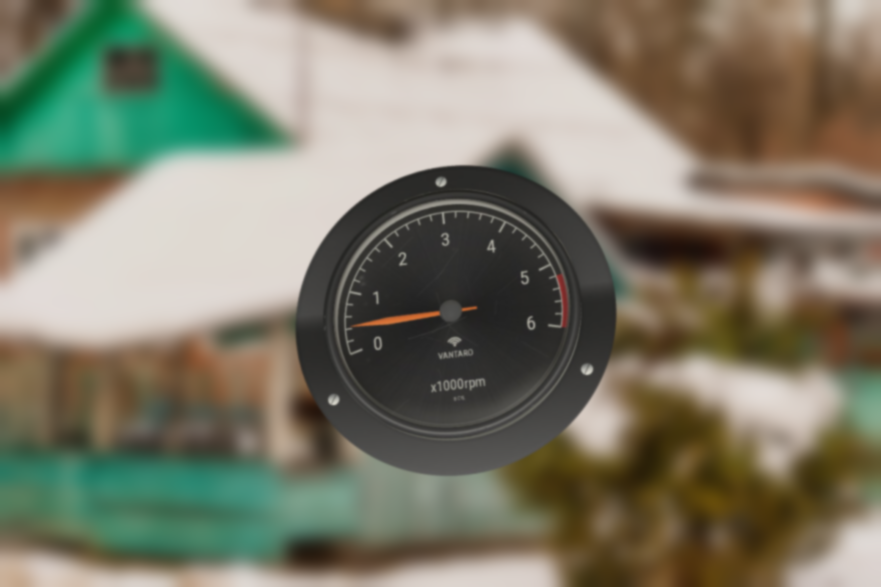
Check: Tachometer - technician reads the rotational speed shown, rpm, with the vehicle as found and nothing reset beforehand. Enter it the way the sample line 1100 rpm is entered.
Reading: 400 rpm
